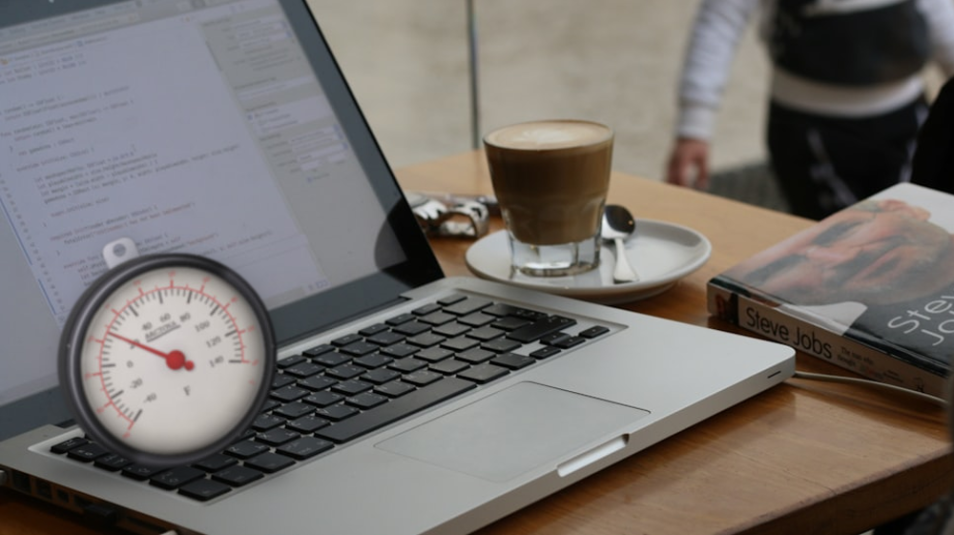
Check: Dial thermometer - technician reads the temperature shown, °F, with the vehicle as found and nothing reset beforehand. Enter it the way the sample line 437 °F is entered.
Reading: 20 °F
